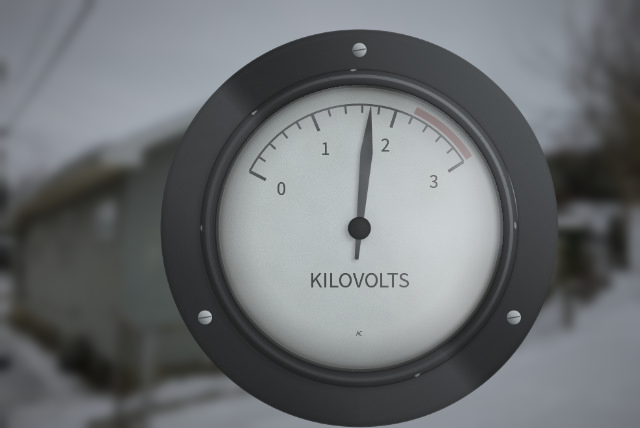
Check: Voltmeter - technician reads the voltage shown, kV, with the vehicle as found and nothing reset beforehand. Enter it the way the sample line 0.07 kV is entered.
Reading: 1.7 kV
